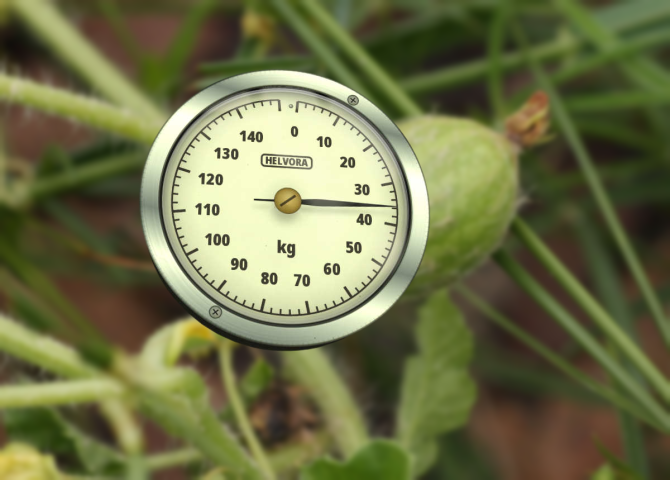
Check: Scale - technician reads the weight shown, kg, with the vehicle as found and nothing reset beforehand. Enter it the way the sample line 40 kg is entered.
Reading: 36 kg
